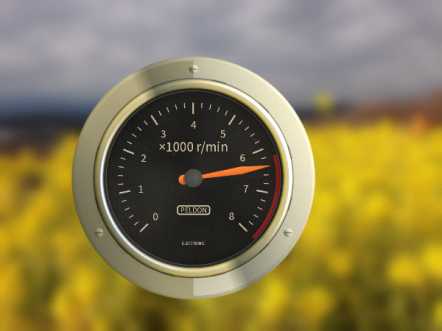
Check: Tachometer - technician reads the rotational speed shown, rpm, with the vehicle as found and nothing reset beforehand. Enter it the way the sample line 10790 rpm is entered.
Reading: 6400 rpm
